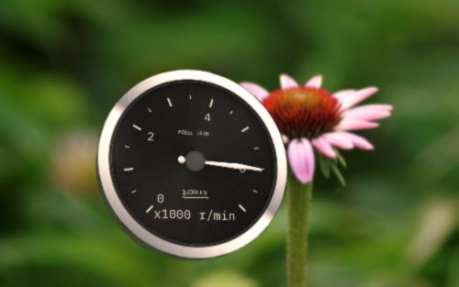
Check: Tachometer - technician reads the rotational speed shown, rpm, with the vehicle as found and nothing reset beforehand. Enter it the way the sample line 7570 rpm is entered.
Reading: 6000 rpm
